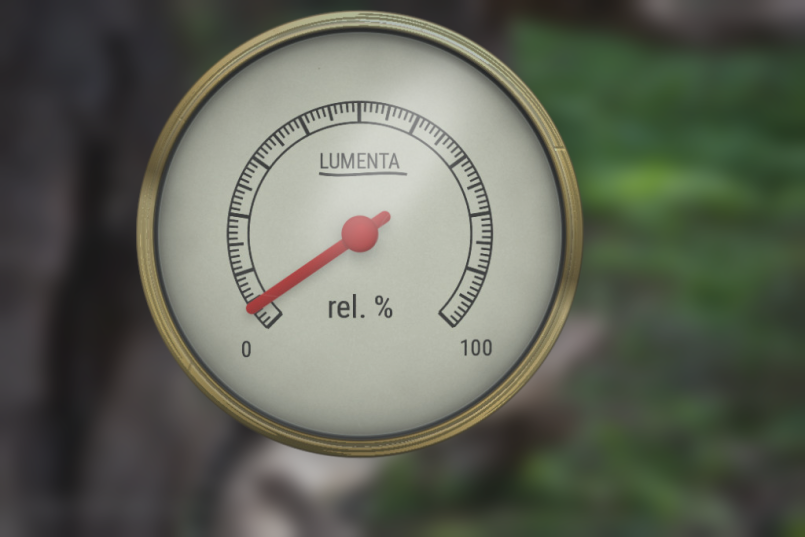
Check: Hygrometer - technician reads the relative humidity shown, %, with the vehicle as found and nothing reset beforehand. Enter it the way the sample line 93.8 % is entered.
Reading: 4 %
